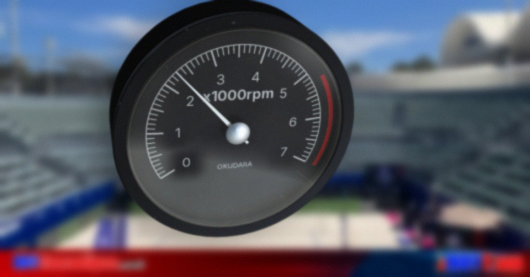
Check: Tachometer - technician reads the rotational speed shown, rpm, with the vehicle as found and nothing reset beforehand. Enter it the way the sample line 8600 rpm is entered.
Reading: 2300 rpm
